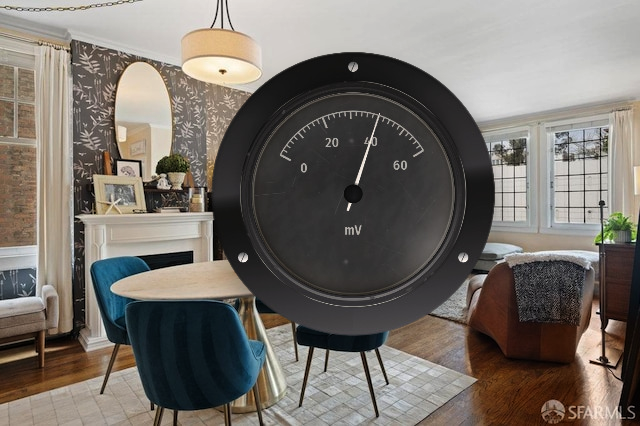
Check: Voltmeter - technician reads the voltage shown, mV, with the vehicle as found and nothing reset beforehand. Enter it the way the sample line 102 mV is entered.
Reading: 40 mV
